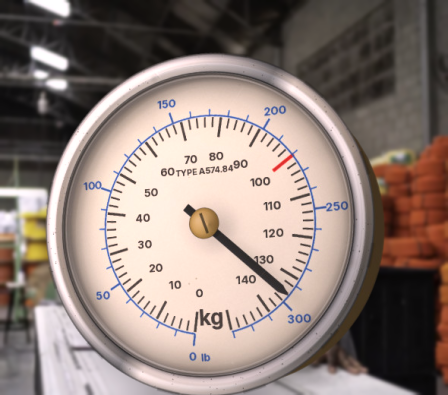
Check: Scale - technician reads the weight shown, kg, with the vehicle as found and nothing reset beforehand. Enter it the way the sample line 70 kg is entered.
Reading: 134 kg
